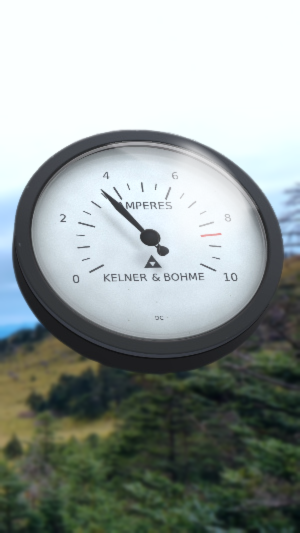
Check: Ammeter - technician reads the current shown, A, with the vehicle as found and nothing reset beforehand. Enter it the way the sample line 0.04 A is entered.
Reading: 3.5 A
